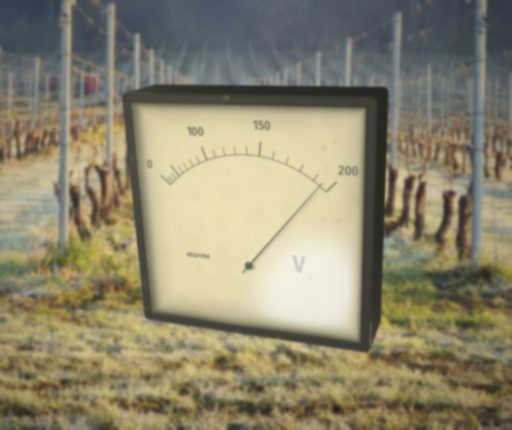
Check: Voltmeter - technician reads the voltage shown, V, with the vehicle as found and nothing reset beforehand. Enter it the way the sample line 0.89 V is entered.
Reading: 195 V
